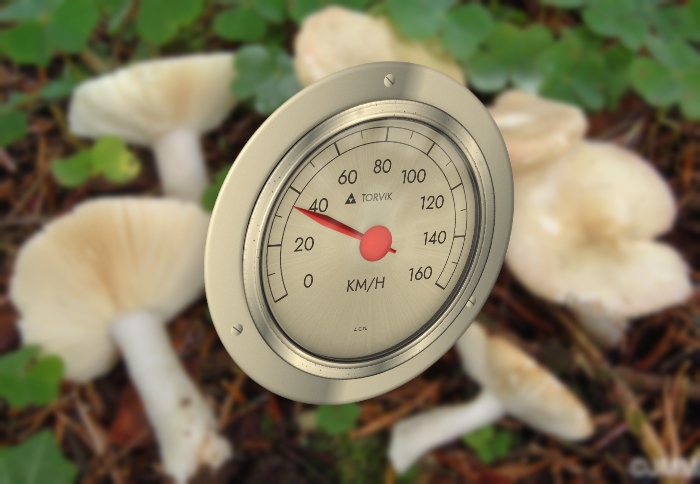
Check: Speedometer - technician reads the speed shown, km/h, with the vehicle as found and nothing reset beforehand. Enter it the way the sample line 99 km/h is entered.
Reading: 35 km/h
